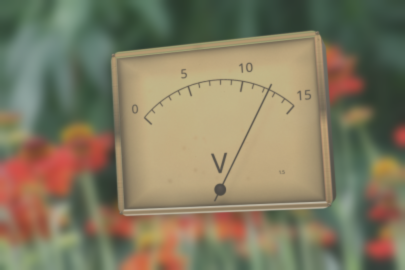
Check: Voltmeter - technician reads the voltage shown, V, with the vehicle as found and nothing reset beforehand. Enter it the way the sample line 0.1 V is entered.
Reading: 12.5 V
